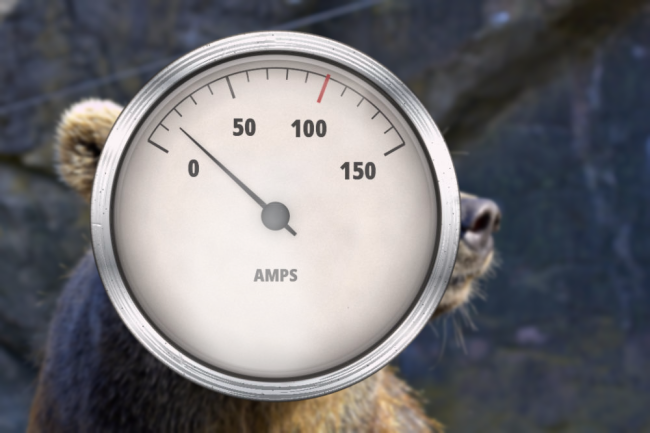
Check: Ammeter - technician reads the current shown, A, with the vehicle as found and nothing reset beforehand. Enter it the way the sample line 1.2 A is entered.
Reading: 15 A
